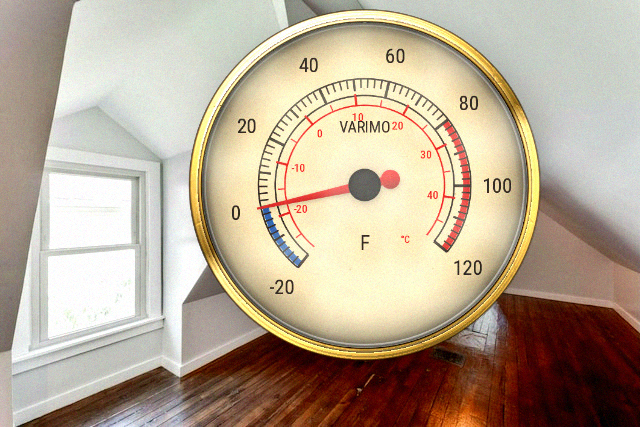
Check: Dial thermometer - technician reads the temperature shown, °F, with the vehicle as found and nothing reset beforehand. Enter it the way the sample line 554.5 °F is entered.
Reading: 0 °F
